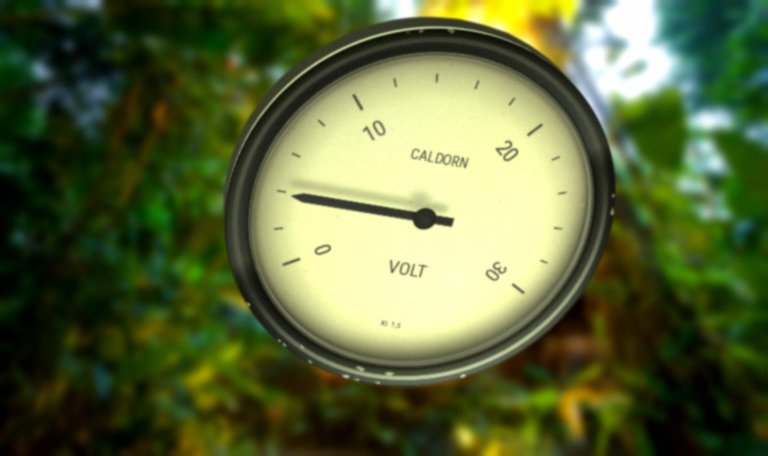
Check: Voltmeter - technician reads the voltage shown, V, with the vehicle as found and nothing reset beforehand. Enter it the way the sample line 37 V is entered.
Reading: 4 V
